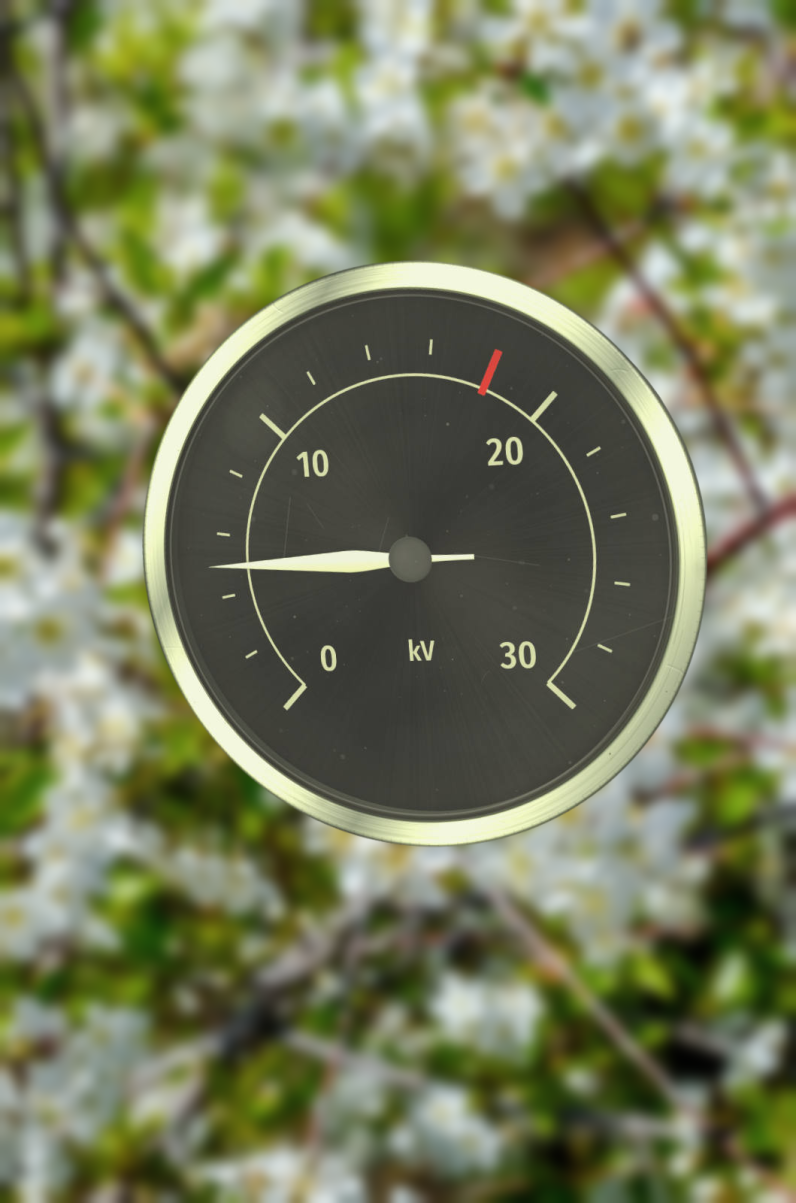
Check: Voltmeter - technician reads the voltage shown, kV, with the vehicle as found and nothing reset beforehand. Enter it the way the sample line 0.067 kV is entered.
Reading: 5 kV
